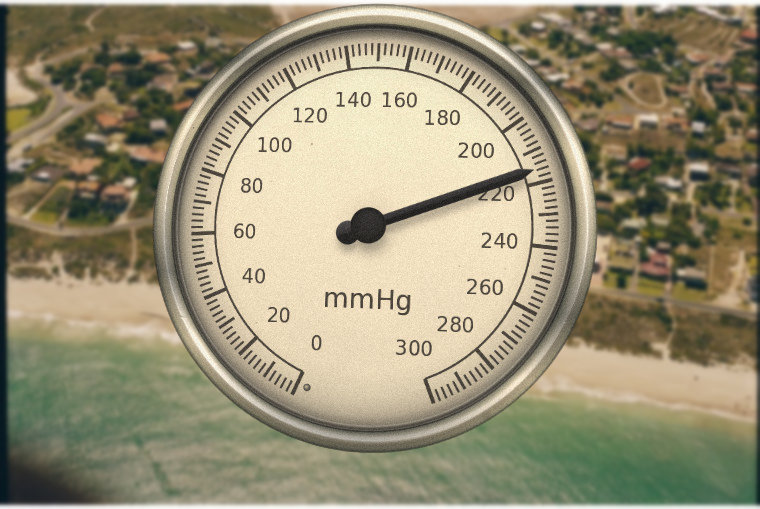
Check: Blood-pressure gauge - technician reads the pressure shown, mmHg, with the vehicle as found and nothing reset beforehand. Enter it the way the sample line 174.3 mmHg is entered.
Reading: 216 mmHg
